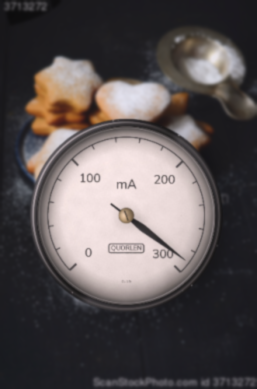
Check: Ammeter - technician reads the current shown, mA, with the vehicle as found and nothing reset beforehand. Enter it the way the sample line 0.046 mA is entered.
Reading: 290 mA
